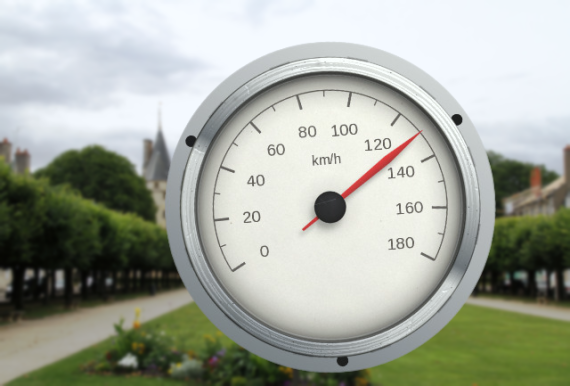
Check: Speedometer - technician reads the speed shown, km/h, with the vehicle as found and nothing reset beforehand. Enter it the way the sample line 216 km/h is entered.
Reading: 130 km/h
